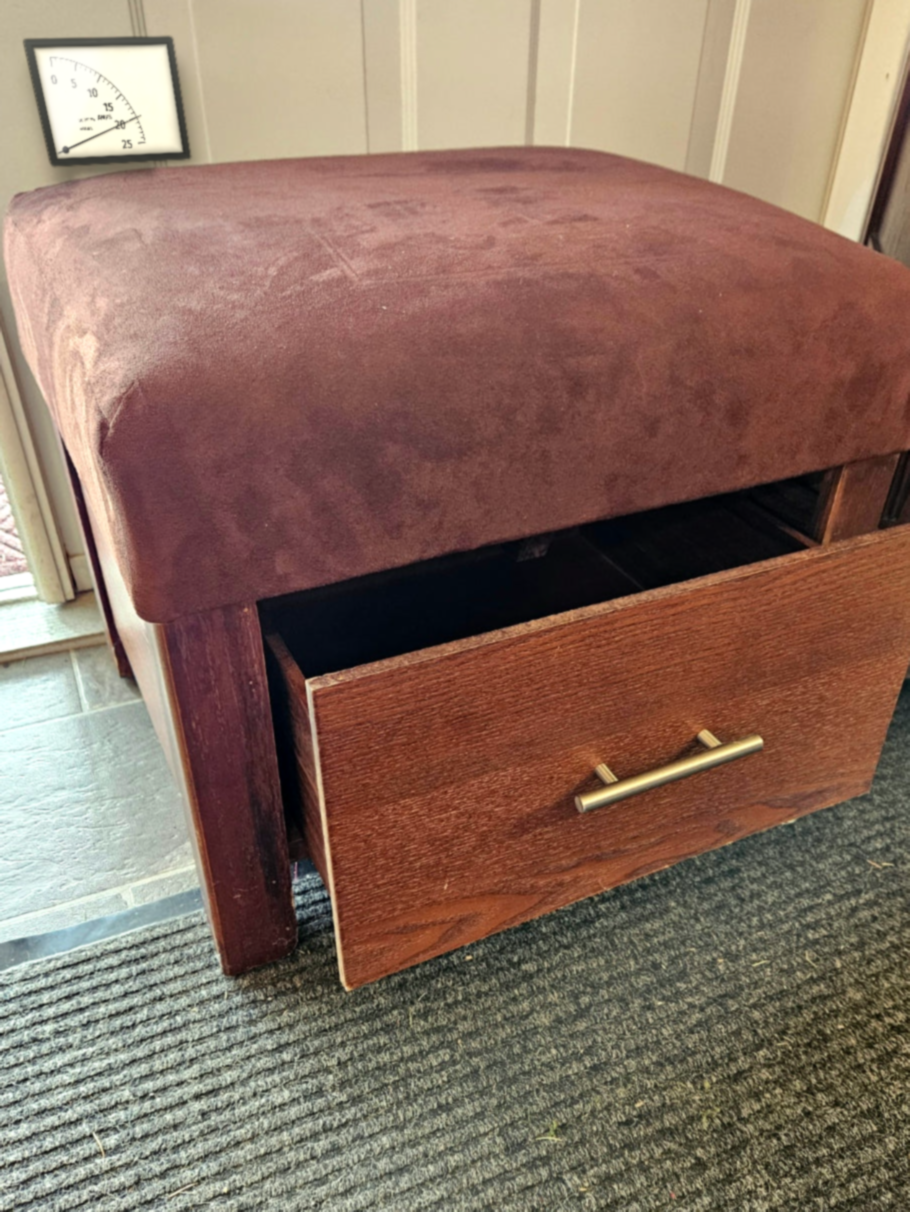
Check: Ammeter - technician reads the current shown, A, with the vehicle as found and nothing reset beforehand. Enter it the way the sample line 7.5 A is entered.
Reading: 20 A
